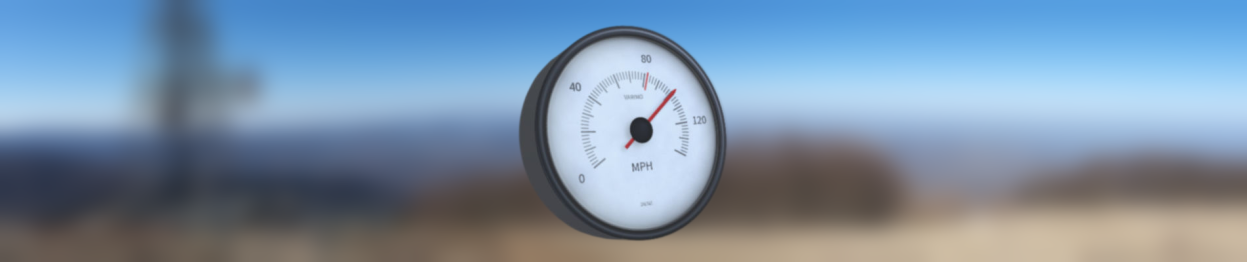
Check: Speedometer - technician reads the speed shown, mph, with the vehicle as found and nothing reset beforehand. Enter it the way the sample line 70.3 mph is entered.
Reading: 100 mph
